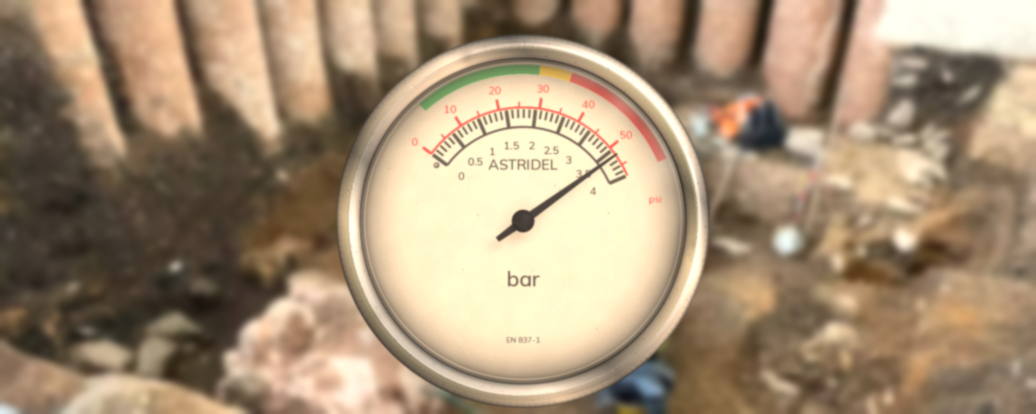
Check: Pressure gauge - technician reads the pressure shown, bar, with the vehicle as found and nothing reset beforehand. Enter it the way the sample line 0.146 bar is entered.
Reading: 3.6 bar
